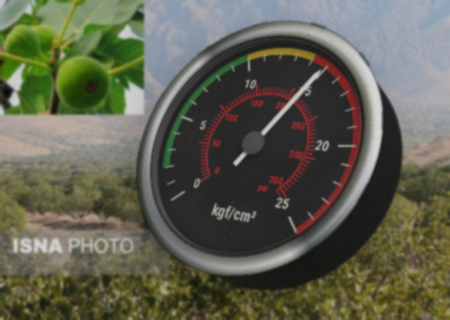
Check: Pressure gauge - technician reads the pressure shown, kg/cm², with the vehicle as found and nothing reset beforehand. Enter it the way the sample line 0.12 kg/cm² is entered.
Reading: 15 kg/cm²
